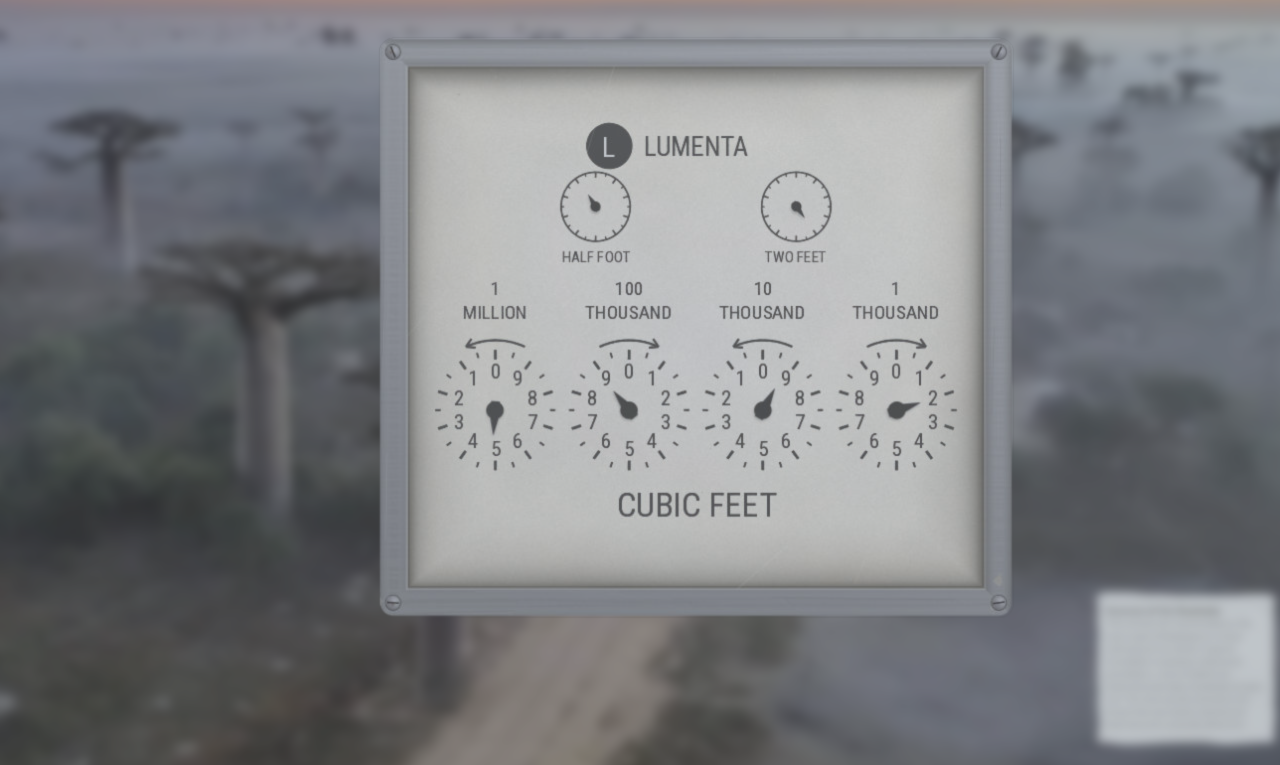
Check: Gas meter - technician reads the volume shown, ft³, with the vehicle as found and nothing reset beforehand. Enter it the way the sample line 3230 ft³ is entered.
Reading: 489200 ft³
